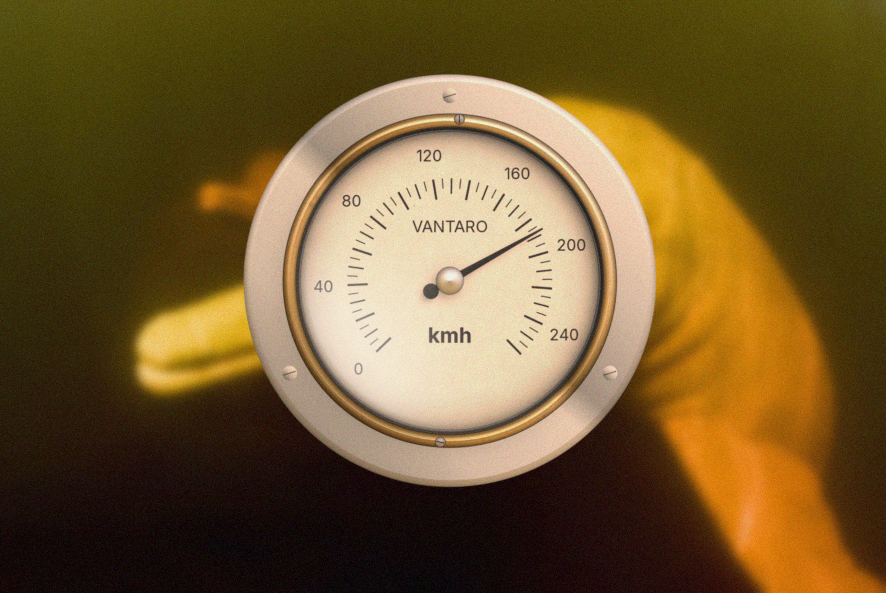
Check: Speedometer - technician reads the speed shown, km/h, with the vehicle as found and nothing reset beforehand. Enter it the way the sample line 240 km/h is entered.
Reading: 187.5 km/h
